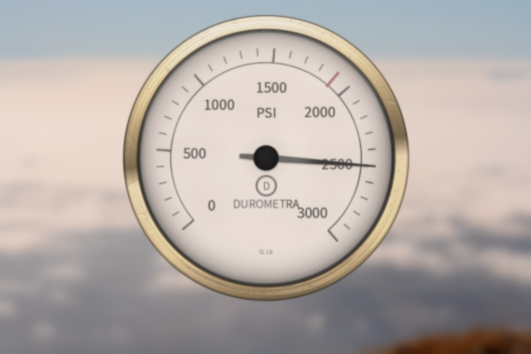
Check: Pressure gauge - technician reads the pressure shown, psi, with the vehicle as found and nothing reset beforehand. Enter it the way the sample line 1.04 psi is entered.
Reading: 2500 psi
